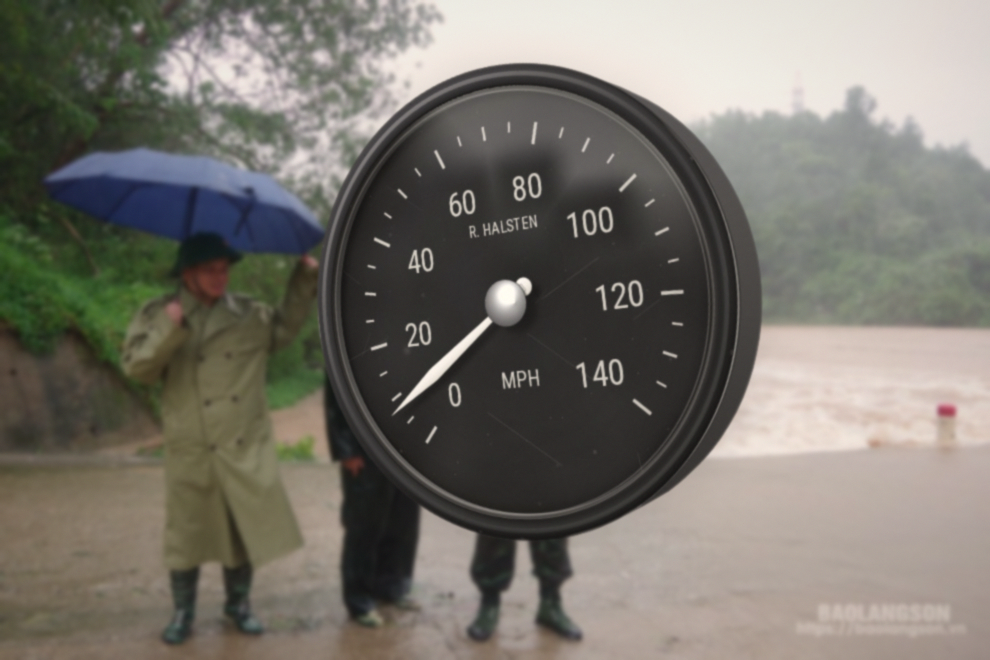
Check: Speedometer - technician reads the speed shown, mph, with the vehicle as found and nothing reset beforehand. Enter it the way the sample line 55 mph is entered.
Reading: 7.5 mph
